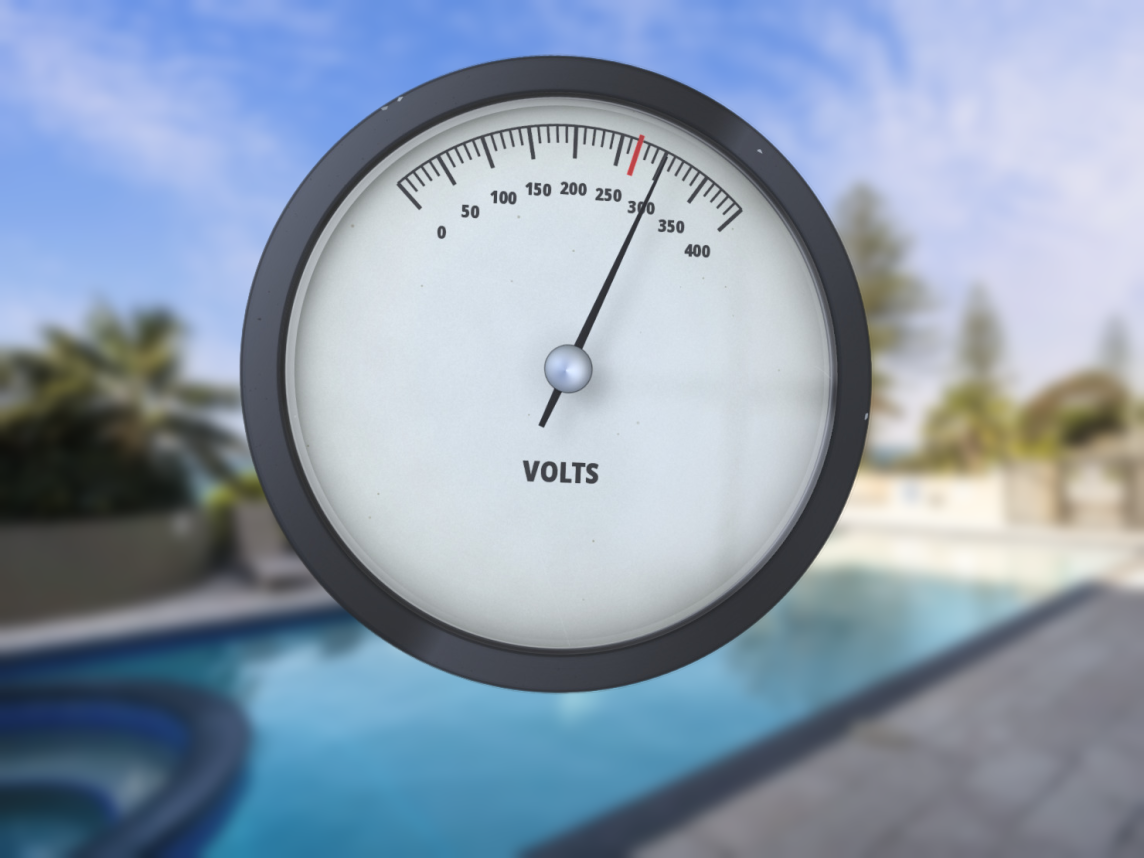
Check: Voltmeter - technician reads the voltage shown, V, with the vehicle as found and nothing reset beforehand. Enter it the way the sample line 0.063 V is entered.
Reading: 300 V
